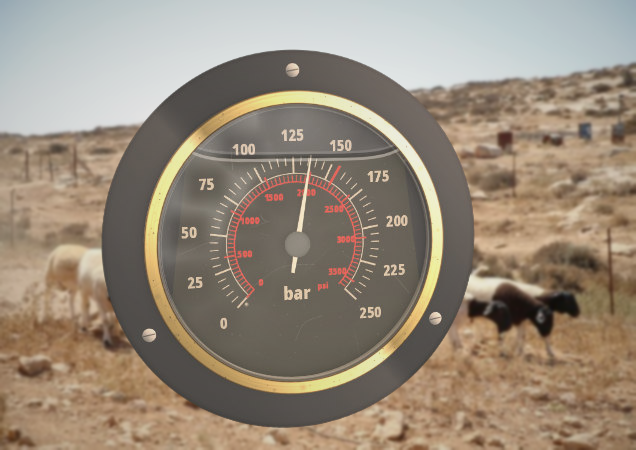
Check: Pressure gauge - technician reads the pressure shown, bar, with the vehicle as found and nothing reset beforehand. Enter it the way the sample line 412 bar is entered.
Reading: 135 bar
